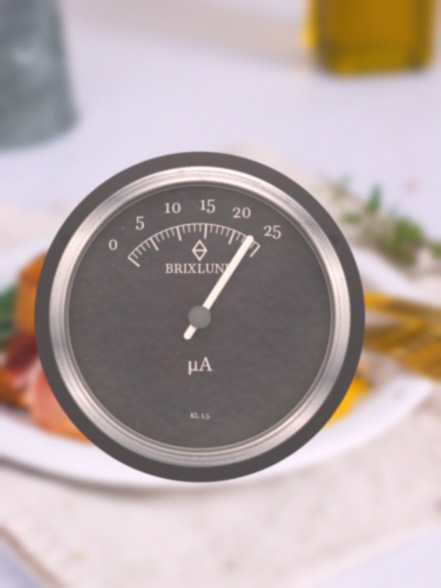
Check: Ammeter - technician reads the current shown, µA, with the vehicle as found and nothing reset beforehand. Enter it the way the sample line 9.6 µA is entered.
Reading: 23 µA
